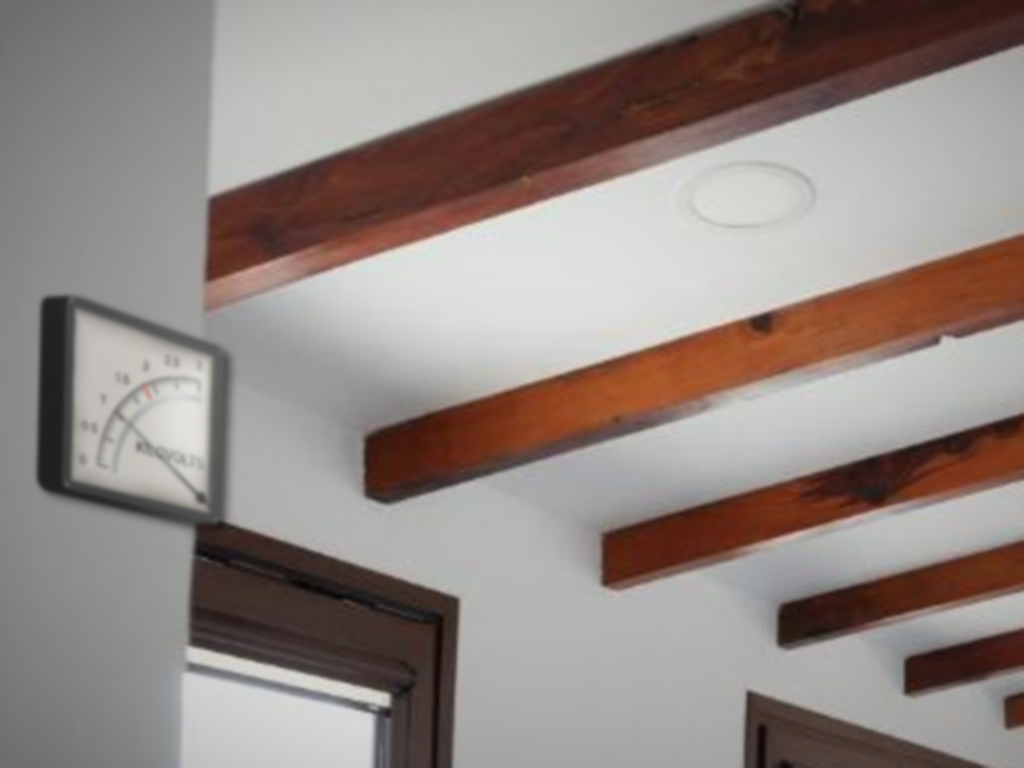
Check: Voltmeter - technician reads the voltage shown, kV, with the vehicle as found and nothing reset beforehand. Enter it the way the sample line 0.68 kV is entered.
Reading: 1 kV
